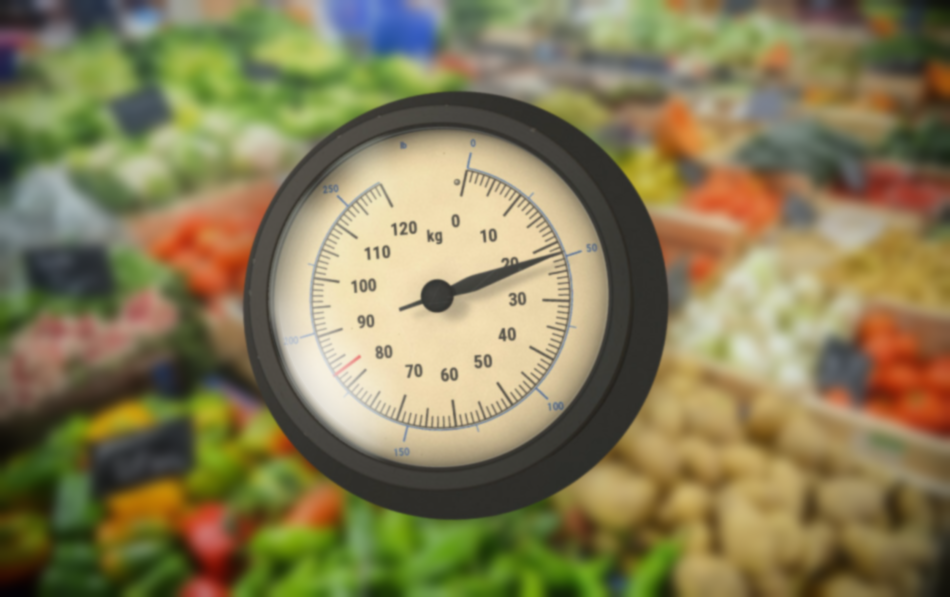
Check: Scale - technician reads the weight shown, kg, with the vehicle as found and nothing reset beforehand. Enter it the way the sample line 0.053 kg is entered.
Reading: 22 kg
